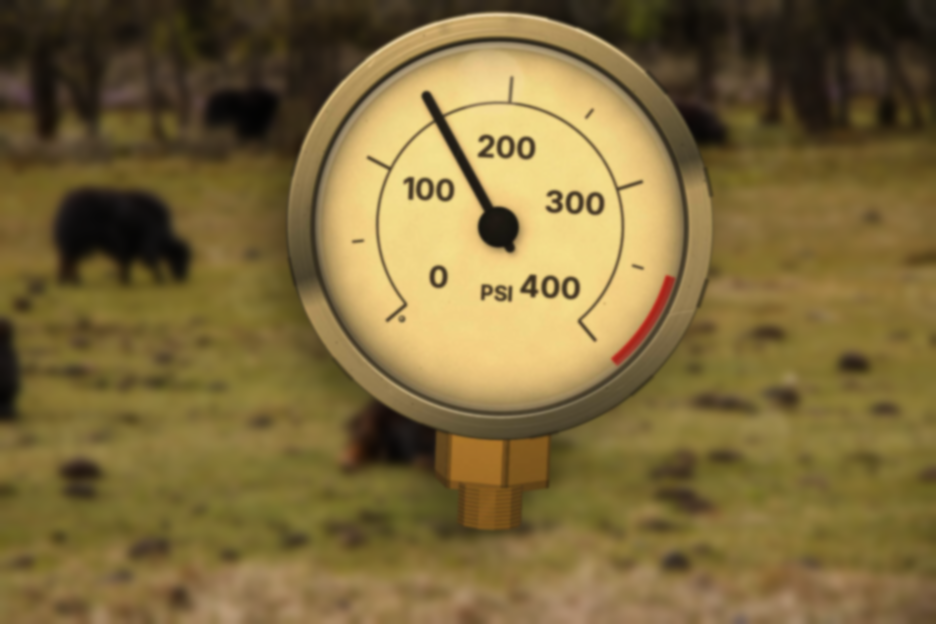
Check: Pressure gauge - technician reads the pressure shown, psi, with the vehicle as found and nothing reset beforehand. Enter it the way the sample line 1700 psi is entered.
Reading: 150 psi
